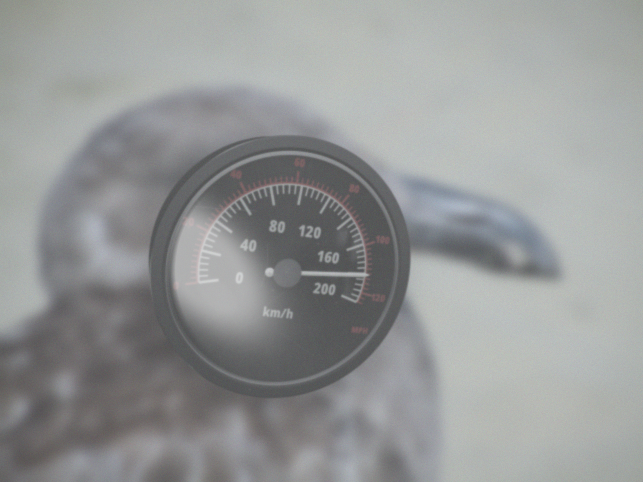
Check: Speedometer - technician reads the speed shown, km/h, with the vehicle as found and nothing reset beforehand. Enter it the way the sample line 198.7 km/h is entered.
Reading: 180 km/h
